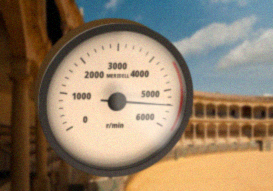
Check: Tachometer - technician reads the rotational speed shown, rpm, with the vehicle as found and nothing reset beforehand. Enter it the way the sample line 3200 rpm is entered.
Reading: 5400 rpm
